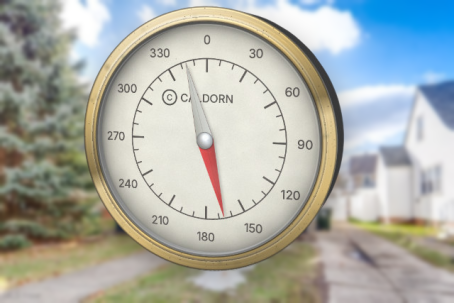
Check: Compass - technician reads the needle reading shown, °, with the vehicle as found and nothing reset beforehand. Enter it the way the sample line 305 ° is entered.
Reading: 165 °
